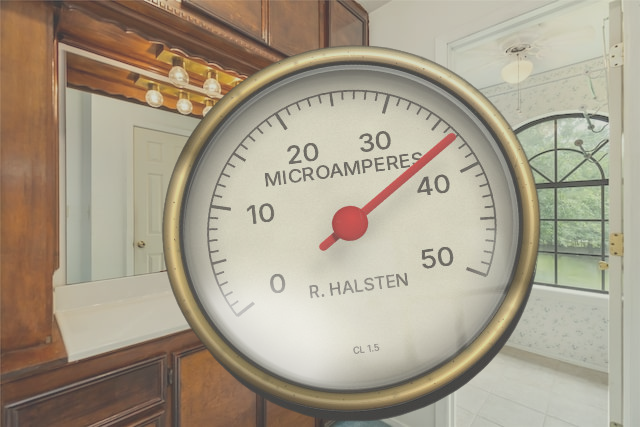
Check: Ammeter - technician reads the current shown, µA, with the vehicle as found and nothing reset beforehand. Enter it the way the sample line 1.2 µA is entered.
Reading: 37 µA
